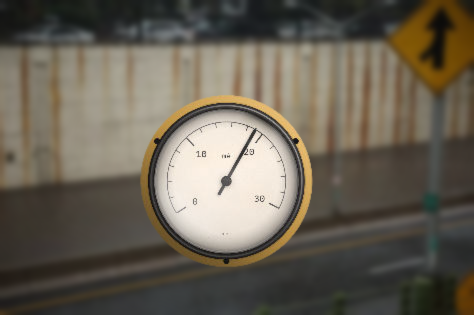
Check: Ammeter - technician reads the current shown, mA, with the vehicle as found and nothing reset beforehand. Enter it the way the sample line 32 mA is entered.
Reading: 19 mA
